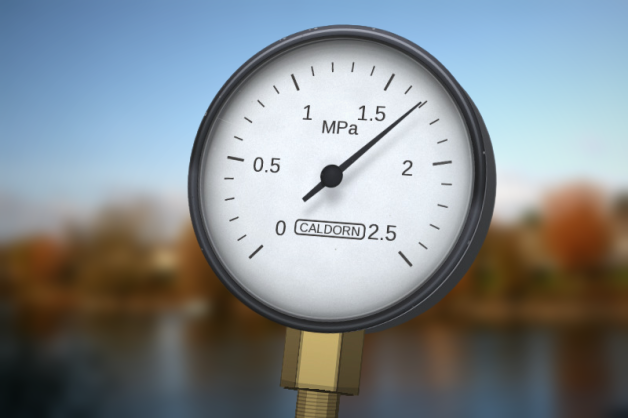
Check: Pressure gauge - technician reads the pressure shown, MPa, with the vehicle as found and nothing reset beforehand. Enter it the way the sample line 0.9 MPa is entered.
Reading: 1.7 MPa
